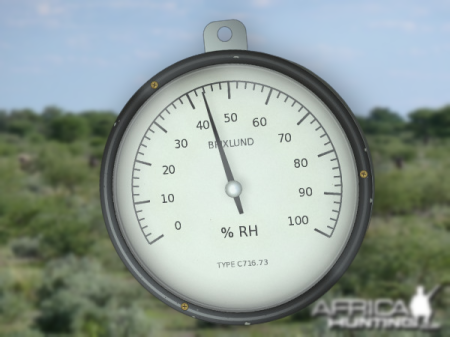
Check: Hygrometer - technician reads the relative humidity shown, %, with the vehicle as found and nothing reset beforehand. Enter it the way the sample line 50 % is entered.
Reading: 44 %
